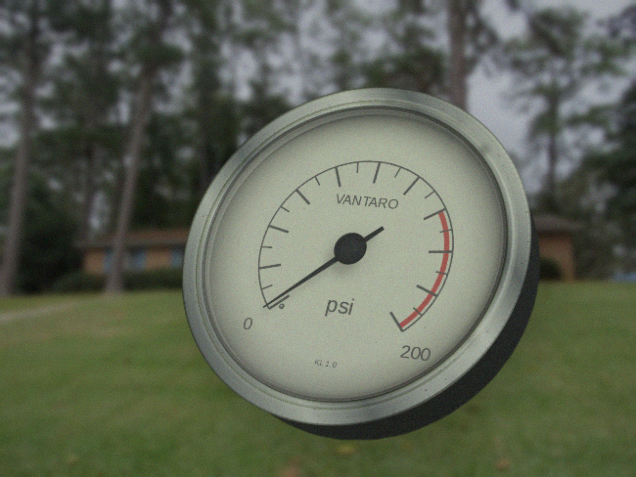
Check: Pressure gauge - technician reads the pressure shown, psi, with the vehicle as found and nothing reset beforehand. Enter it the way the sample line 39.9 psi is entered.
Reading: 0 psi
